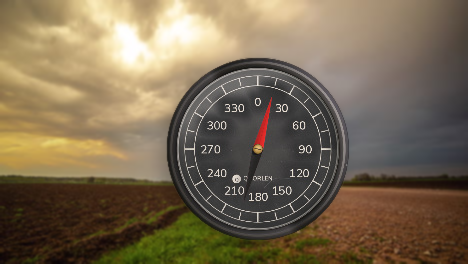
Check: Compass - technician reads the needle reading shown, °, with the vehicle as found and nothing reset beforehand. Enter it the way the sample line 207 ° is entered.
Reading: 15 °
